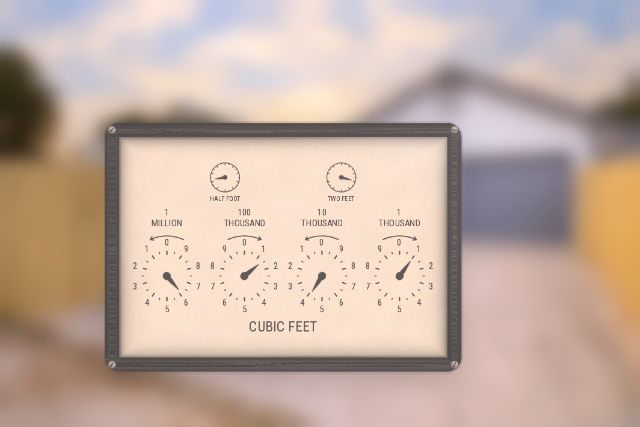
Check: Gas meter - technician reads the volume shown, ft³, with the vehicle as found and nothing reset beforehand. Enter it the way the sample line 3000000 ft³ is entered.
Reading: 614100 ft³
